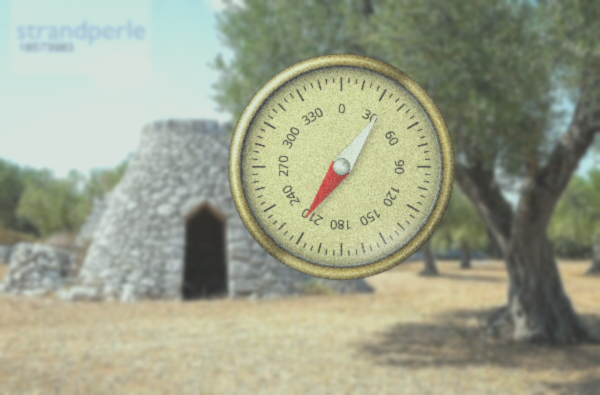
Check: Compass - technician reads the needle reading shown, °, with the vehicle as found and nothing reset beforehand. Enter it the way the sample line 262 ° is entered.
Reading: 215 °
